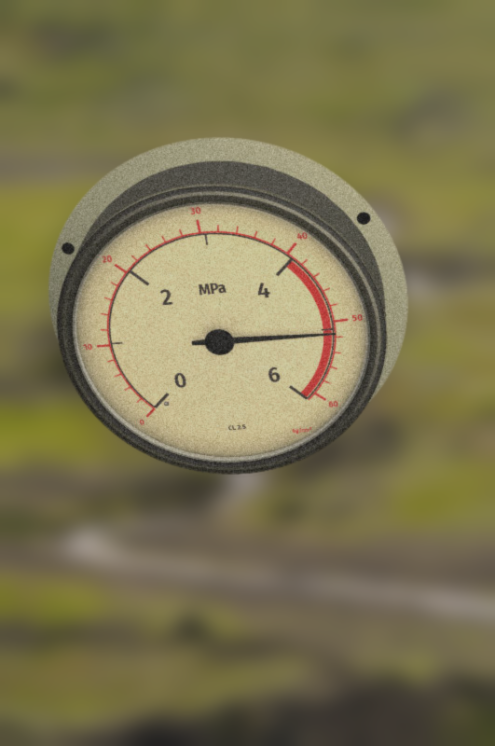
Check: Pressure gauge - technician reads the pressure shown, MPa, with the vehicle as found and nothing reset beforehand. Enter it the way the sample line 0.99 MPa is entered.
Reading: 5 MPa
